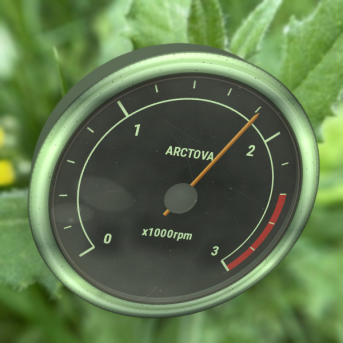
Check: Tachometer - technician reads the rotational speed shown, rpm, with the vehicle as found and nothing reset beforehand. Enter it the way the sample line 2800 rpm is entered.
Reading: 1800 rpm
